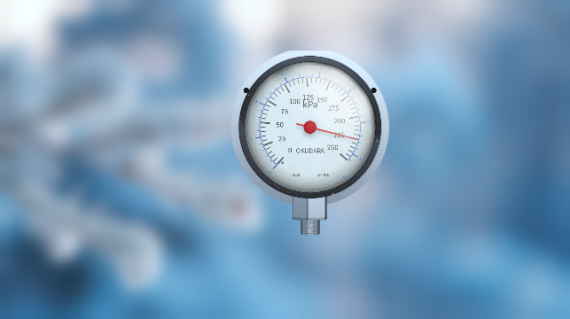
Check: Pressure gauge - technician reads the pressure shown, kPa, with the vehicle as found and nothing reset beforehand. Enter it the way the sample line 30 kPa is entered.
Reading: 225 kPa
